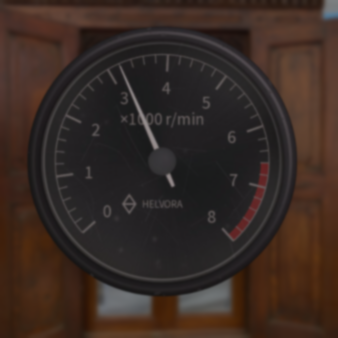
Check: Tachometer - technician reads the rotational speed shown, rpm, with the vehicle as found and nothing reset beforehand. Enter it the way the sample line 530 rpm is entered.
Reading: 3200 rpm
